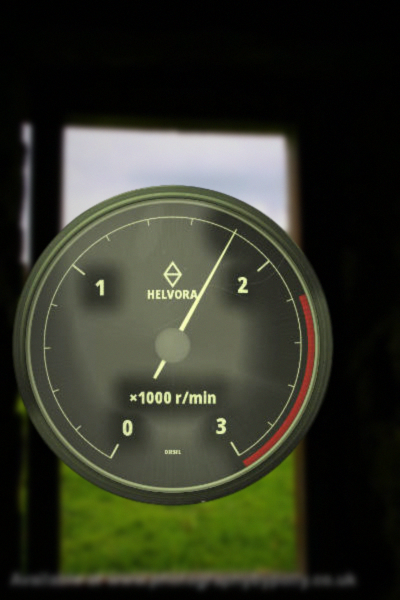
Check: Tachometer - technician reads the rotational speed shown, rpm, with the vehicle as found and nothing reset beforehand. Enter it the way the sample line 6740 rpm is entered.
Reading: 1800 rpm
